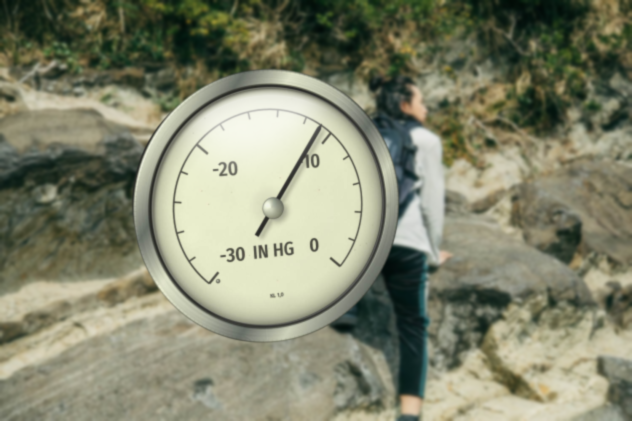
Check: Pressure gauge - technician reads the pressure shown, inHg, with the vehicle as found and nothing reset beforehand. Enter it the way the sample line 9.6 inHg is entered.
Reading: -11 inHg
